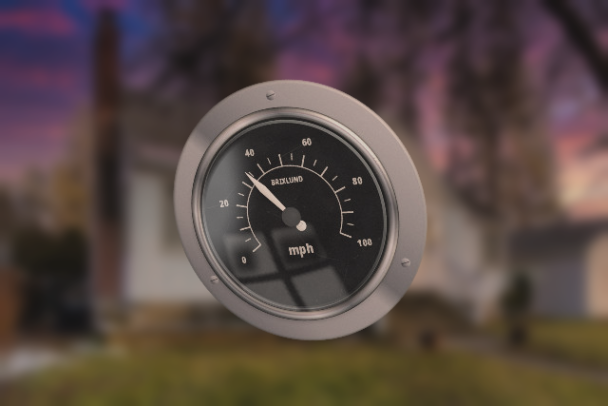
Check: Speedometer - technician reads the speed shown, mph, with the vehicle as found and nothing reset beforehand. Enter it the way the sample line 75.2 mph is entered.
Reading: 35 mph
